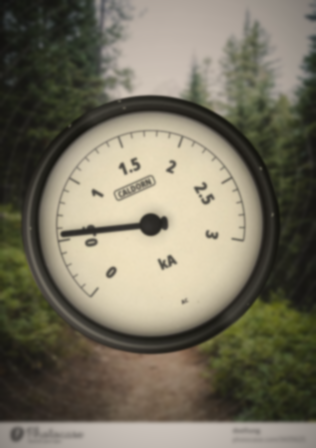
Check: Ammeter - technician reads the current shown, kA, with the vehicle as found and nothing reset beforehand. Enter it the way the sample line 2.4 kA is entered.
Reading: 0.55 kA
